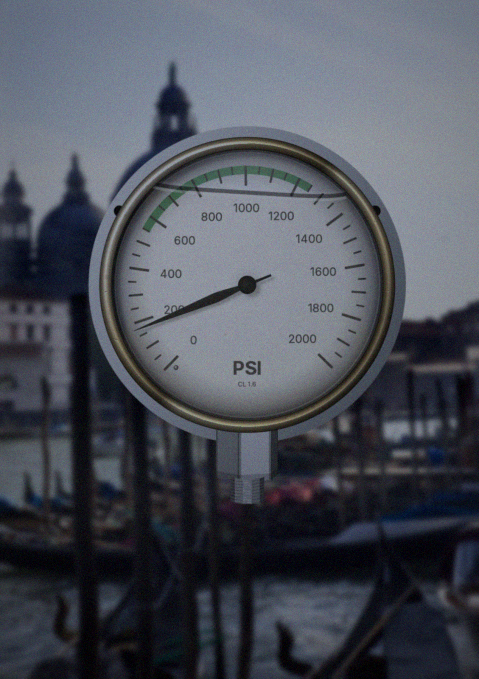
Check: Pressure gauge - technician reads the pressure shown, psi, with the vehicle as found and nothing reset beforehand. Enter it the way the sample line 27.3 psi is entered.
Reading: 175 psi
